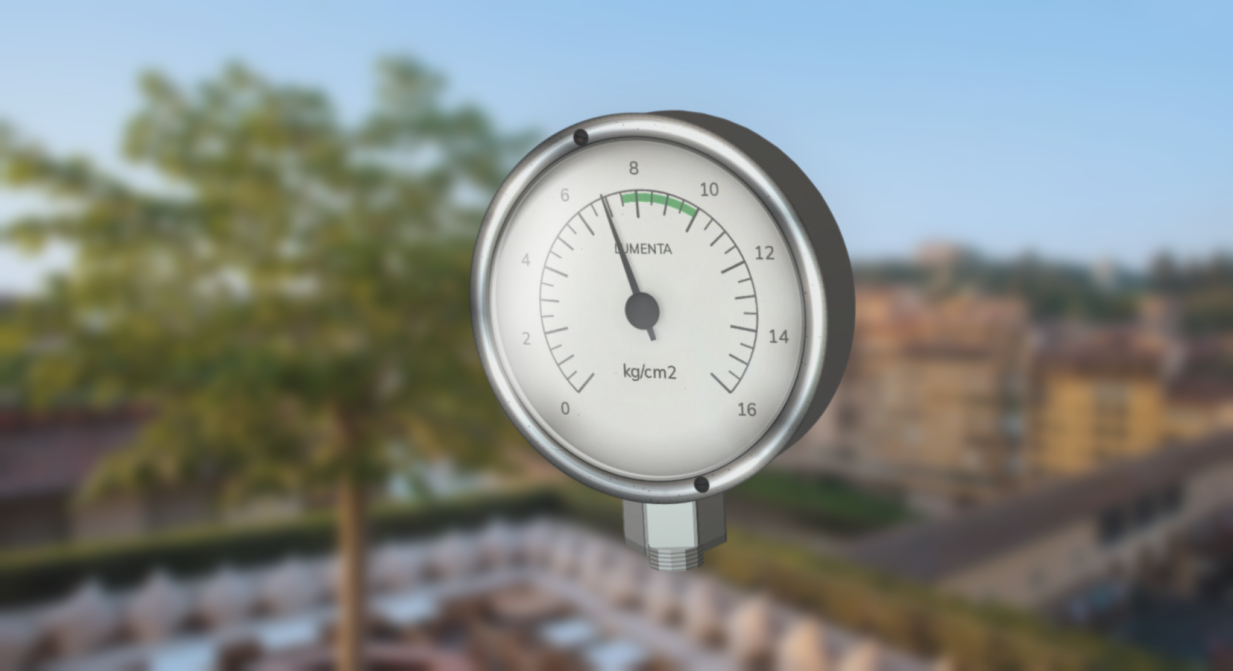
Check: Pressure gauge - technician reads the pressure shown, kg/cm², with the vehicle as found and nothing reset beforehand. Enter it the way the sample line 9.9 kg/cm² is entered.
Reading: 7 kg/cm²
